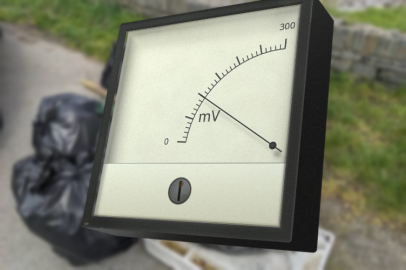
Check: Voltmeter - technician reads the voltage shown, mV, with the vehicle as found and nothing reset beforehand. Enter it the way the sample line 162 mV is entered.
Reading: 100 mV
